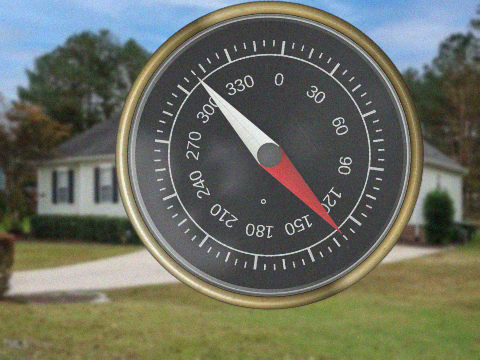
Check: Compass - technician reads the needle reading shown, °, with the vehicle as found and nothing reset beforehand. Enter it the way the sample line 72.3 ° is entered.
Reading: 130 °
